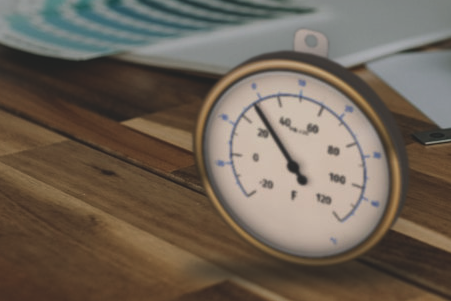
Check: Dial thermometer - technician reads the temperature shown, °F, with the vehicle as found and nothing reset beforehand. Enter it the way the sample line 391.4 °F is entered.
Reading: 30 °F
